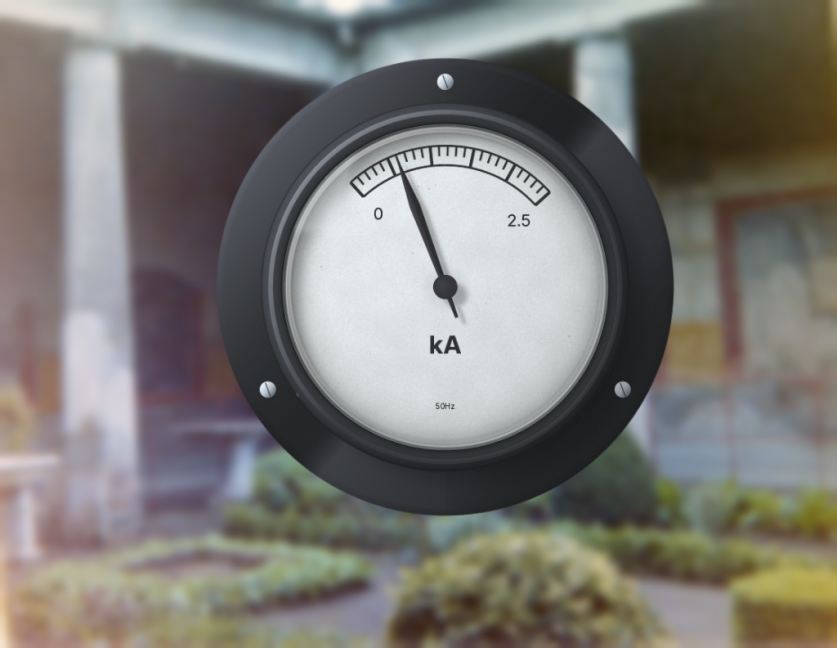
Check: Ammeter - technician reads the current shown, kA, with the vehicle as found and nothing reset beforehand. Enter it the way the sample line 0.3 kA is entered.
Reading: 0.6 kA
